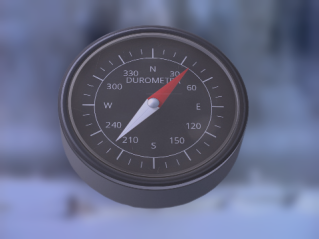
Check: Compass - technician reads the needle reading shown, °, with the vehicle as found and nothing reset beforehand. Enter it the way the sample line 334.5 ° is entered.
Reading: 40 °
